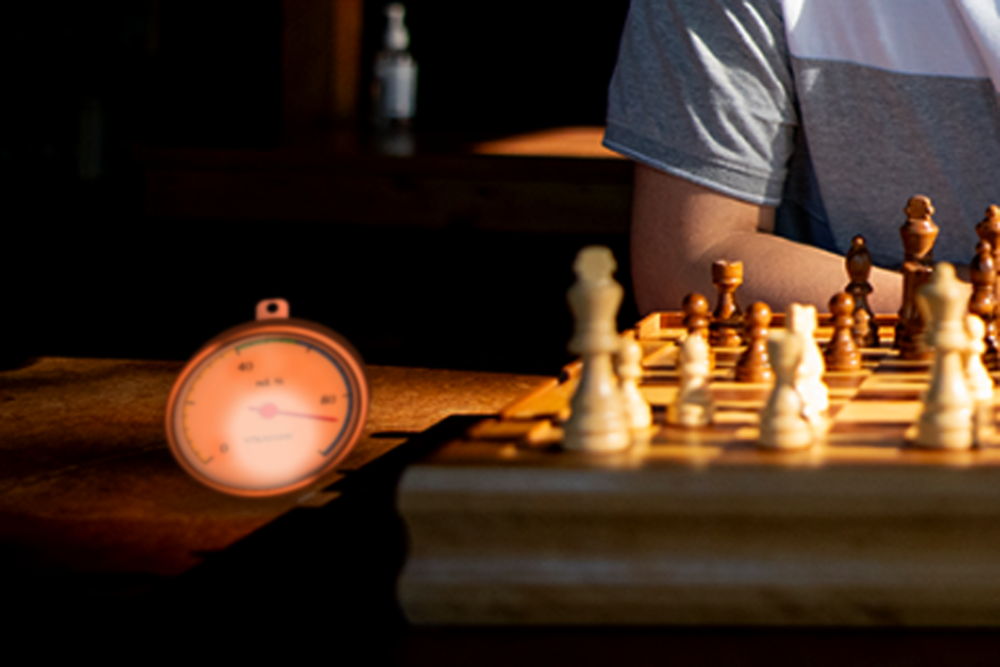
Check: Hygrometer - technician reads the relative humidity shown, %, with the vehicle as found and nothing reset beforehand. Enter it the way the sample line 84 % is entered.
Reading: 88 %
